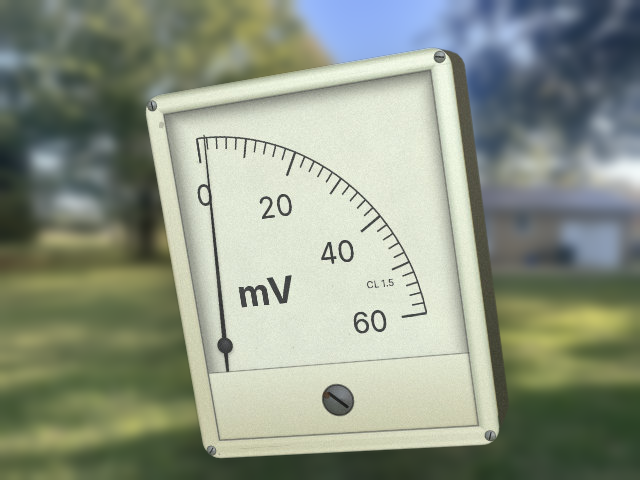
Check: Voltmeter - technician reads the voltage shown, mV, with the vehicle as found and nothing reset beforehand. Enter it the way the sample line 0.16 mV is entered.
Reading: 2 mV
